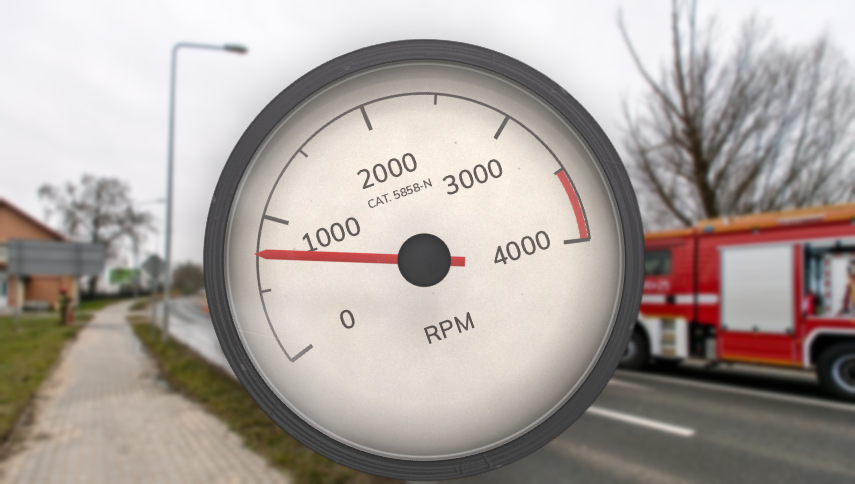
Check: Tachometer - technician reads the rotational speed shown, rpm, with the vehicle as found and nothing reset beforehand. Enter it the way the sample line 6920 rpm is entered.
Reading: 750 rpm
